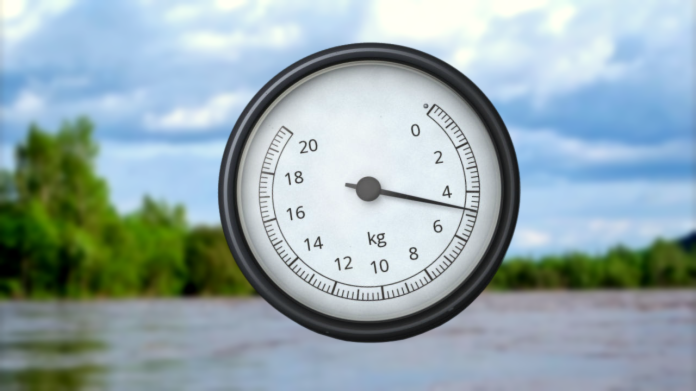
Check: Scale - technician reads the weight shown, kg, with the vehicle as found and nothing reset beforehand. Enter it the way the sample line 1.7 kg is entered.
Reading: 4.8 kg
